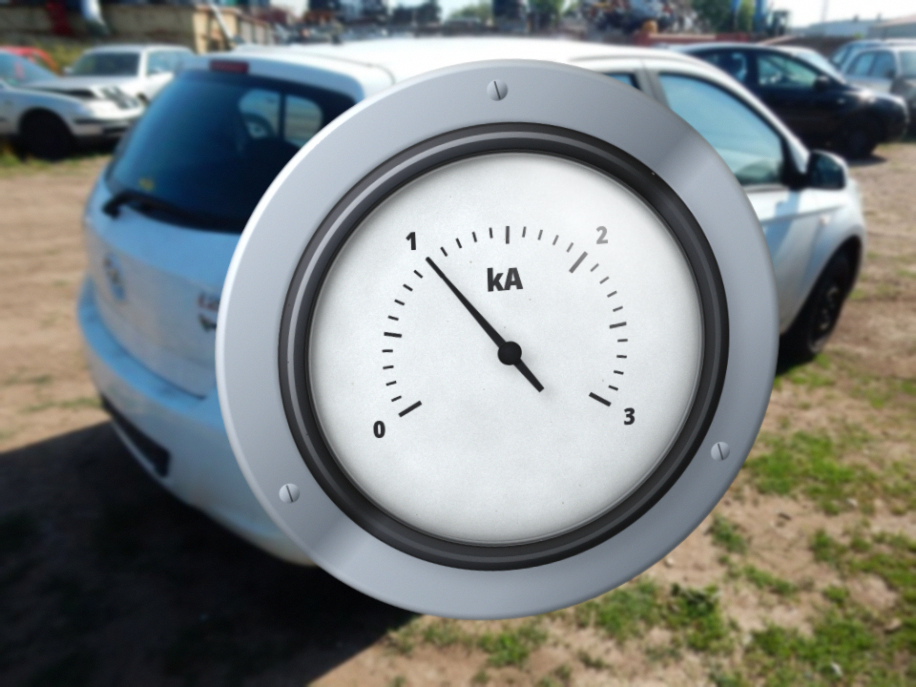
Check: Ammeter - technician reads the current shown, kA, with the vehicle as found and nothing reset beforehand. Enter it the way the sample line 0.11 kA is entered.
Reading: 1 kA
